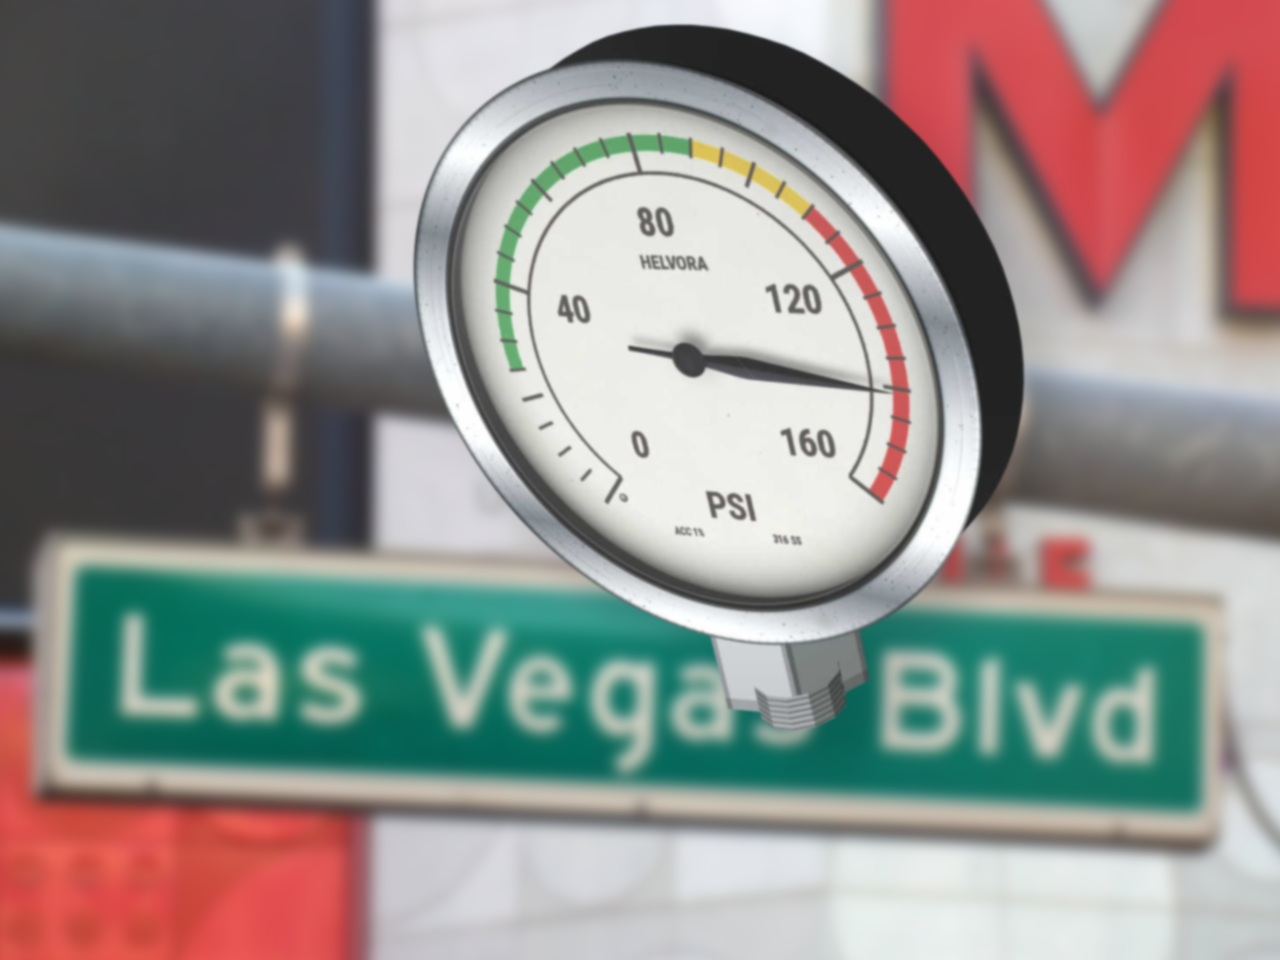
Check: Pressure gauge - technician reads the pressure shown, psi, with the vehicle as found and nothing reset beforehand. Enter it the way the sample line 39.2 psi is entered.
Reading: 140 psi
